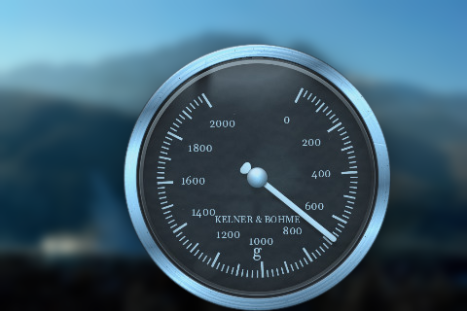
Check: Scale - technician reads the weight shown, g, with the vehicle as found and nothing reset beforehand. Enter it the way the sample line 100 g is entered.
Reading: 680 g
